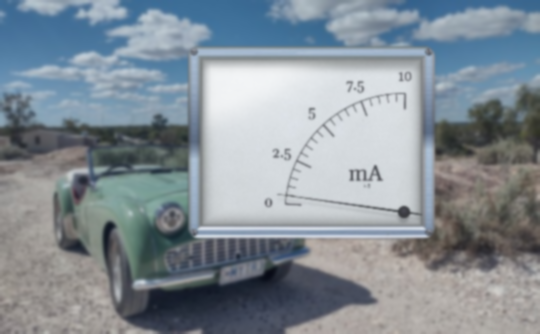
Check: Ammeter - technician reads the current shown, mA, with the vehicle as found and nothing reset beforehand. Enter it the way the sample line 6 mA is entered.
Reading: 0.5 mA
